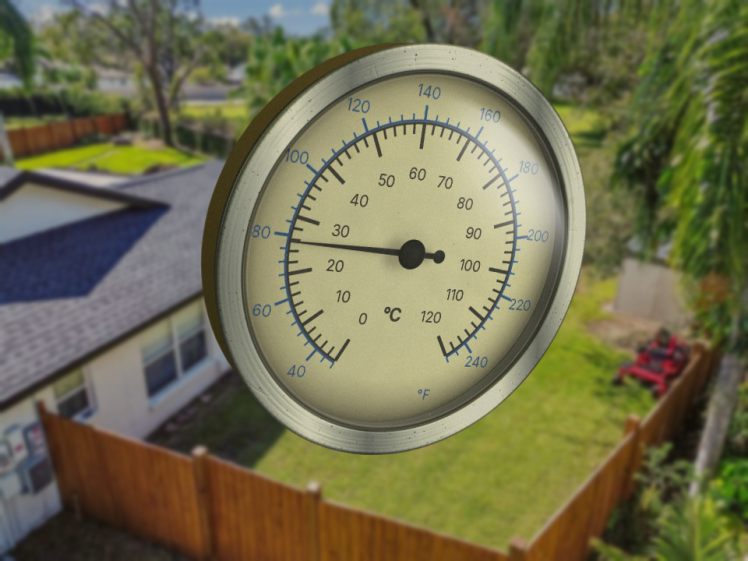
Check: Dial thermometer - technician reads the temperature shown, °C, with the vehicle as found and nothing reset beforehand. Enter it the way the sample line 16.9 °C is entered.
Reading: 26 °C
